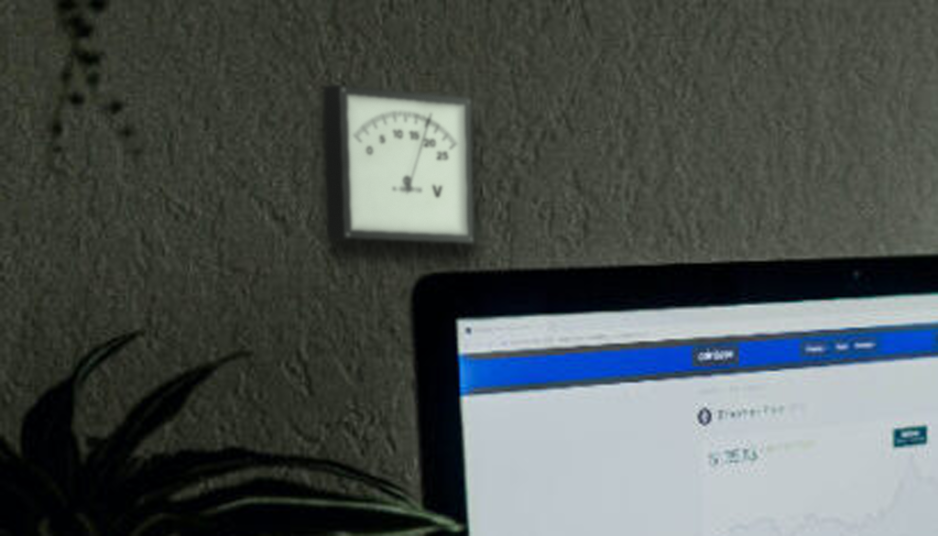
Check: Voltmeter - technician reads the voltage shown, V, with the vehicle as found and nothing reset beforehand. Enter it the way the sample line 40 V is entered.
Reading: 17.5 V
